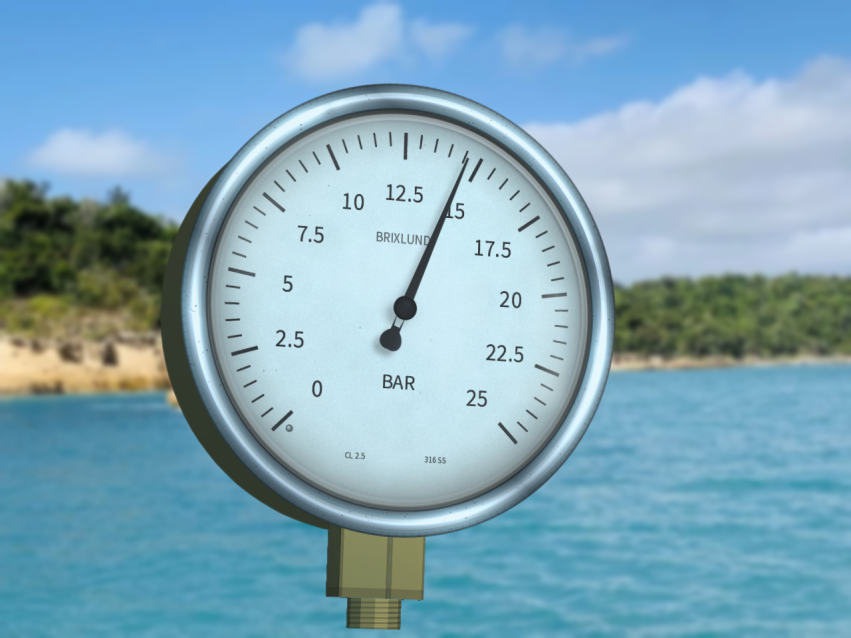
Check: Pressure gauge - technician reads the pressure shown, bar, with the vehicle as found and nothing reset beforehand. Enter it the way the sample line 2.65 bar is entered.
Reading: 14.5 bar
